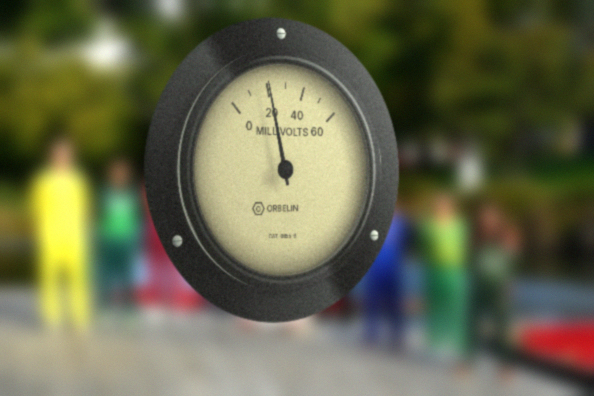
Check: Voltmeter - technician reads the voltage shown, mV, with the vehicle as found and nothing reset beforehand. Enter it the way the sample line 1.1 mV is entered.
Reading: 20 mV
